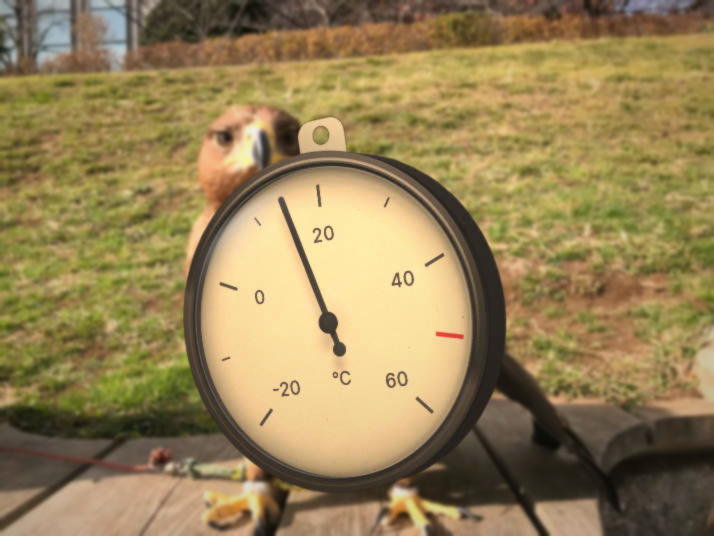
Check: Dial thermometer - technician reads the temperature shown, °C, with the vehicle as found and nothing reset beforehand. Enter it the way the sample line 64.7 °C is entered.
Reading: 15 °C
